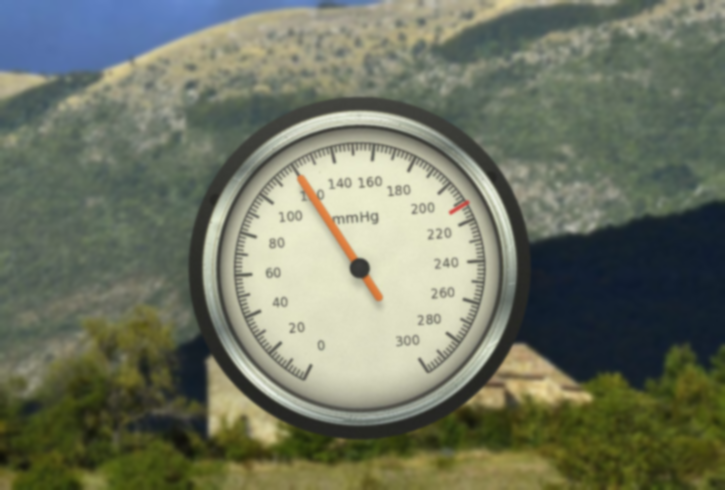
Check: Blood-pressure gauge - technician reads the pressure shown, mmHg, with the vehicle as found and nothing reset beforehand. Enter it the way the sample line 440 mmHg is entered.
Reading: 120 mmHg
